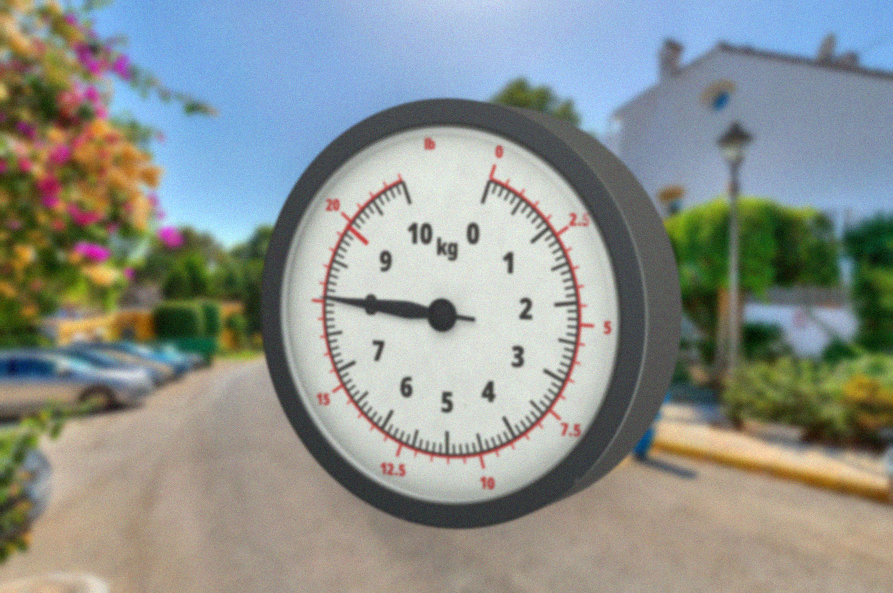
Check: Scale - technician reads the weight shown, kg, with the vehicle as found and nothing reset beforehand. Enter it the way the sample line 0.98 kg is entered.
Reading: 8 kg
